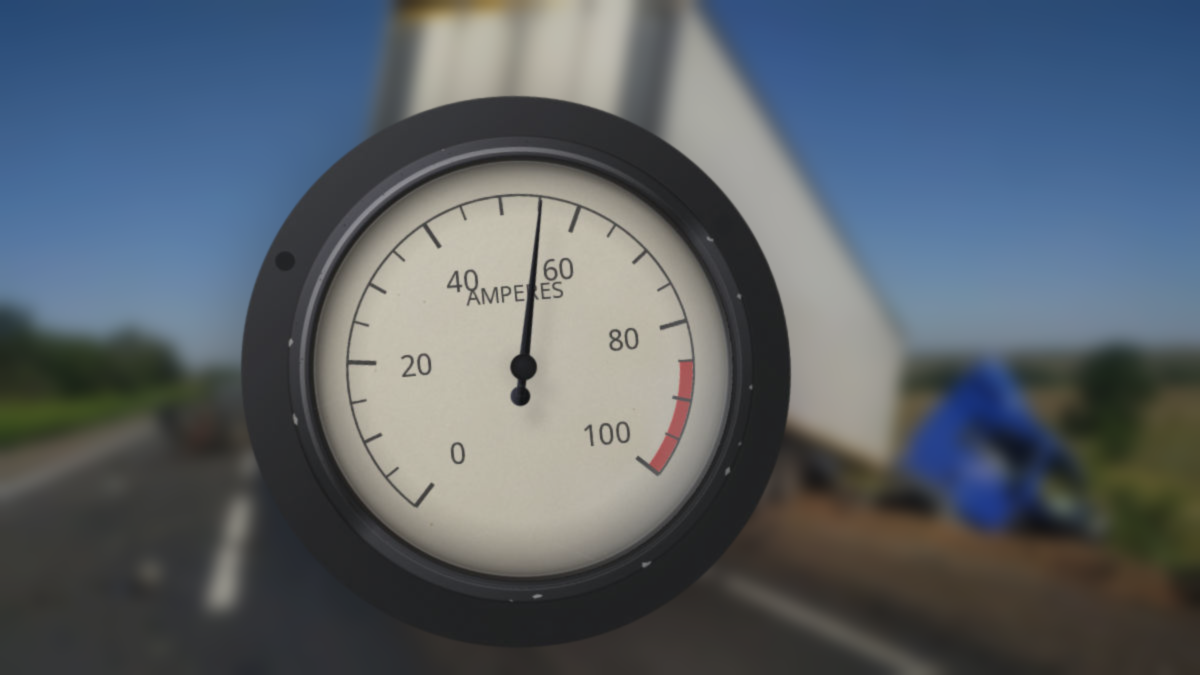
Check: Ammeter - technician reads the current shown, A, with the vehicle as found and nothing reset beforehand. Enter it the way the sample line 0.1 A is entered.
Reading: 55 A
